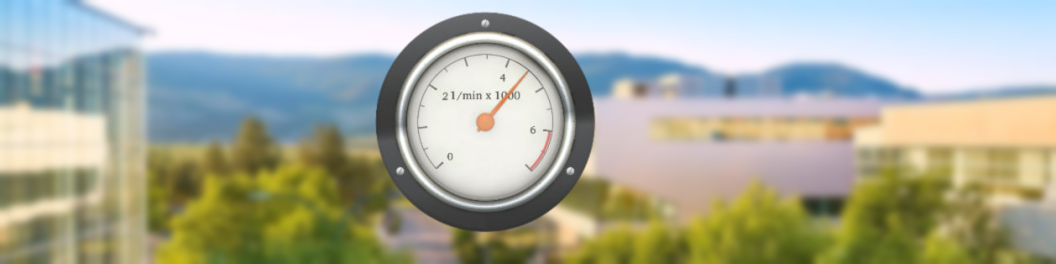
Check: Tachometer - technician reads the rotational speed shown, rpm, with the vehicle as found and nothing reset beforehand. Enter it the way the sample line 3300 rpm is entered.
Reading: 4500 rpm
